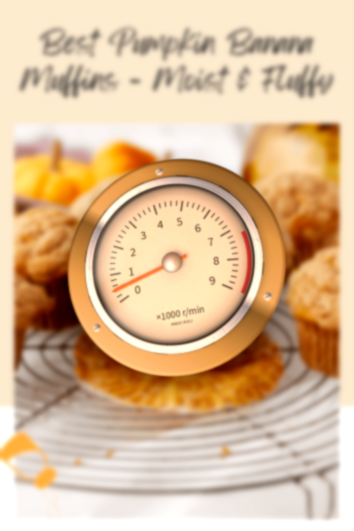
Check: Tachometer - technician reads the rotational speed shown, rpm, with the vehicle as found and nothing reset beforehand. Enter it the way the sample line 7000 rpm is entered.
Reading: 400 rpm
